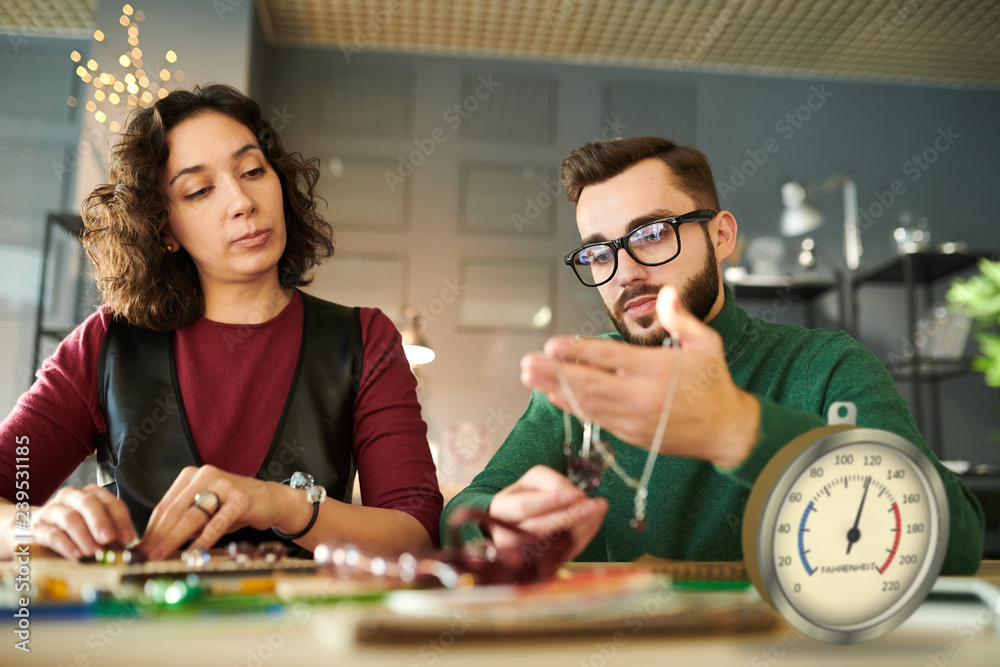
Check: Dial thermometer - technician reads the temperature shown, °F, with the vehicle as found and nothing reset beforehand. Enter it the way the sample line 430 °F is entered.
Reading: 120 °F
